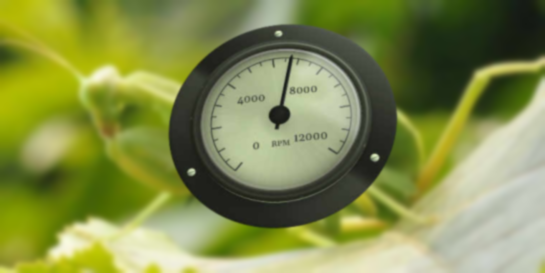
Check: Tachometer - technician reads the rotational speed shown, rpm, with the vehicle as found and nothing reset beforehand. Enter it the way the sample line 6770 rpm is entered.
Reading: 6750 rpm
